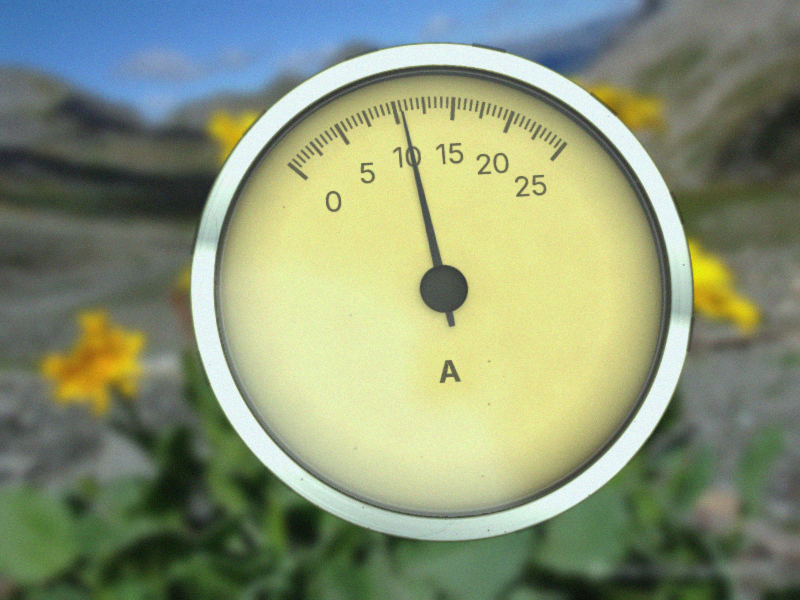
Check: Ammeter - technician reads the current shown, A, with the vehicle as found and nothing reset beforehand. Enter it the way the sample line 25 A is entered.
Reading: 10.5 A
